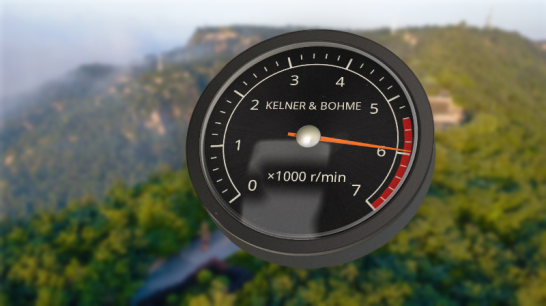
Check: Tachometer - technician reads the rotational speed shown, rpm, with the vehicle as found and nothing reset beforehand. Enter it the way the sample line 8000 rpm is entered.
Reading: 6000 rpm
